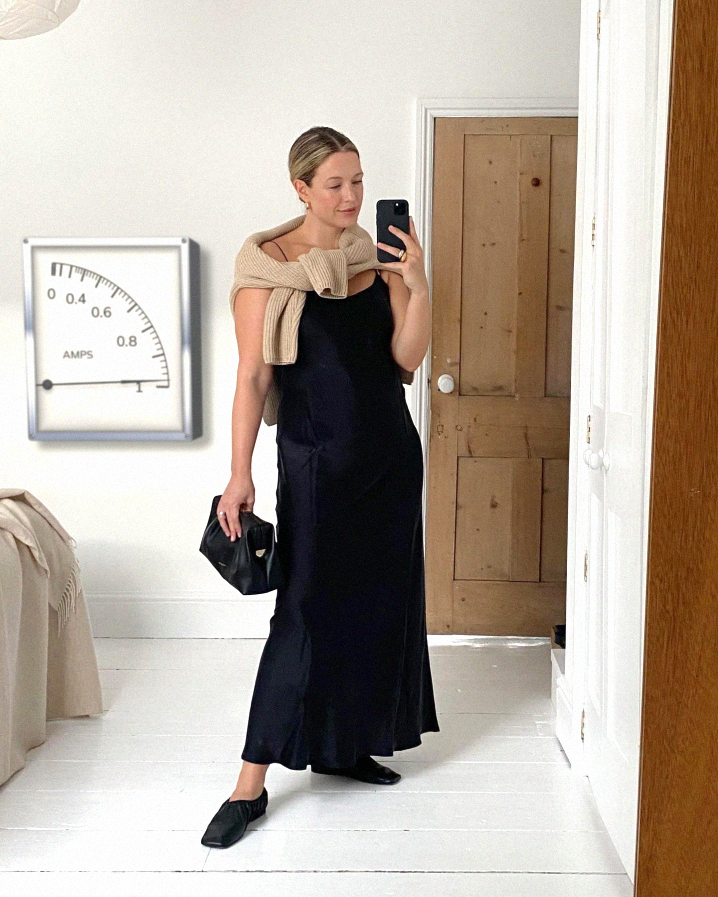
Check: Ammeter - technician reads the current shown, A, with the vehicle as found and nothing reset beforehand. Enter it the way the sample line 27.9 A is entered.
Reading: 0.98 A
